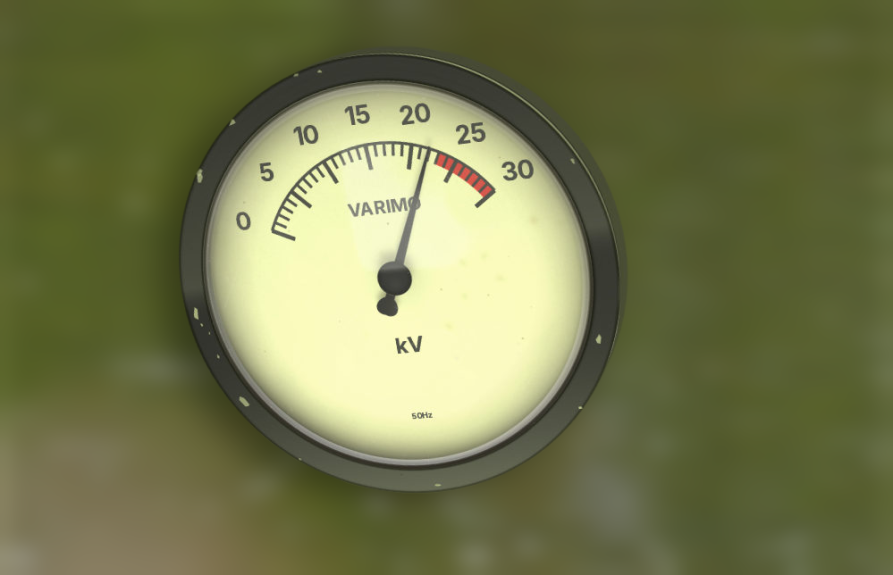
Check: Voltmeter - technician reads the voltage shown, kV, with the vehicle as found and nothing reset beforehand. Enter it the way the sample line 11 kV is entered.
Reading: 22 kV
